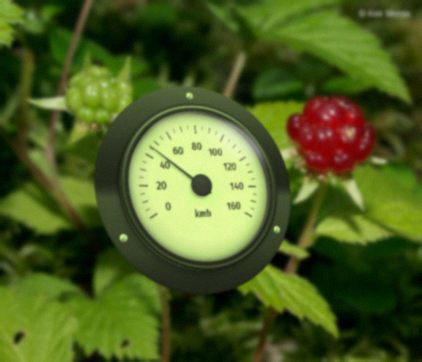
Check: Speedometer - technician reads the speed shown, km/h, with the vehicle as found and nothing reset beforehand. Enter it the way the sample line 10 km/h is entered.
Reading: 45 km/h
